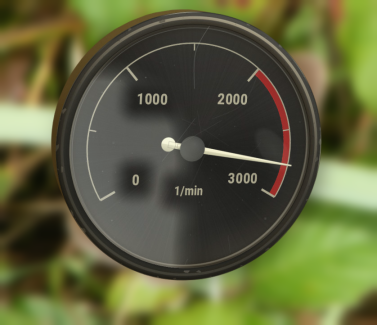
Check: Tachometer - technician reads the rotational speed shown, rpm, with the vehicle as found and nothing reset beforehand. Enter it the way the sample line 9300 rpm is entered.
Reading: 2750 rpm
